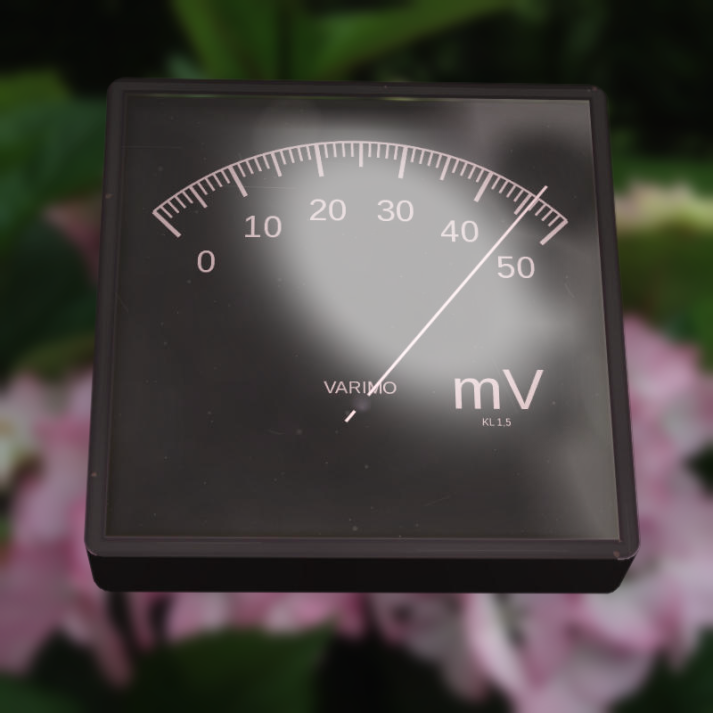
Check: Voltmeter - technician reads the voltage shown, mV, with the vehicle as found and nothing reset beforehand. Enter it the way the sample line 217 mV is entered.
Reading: 46 mV
